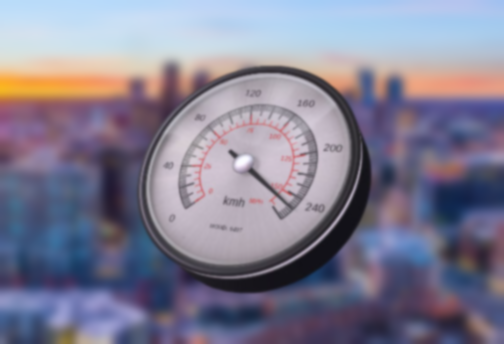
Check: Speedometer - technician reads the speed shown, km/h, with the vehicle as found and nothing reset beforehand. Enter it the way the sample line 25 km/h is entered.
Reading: 250 km/h
